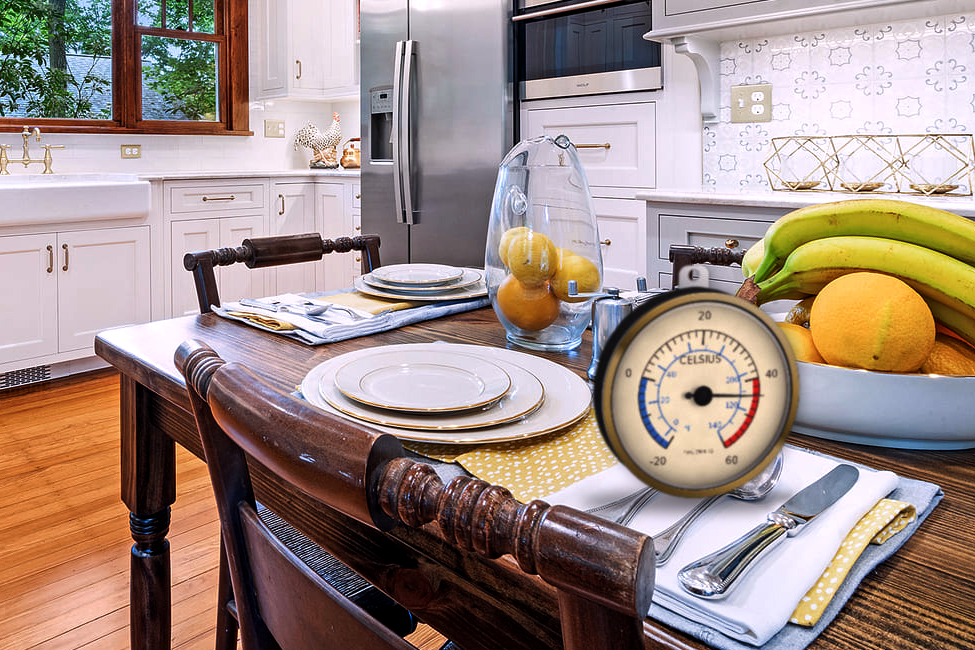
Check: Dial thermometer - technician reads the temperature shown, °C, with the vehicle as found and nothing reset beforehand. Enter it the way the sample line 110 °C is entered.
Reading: 44 °C
